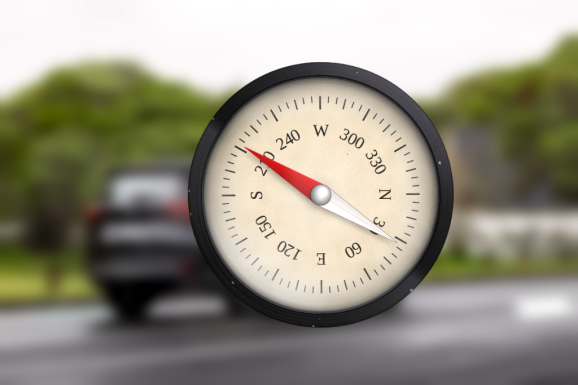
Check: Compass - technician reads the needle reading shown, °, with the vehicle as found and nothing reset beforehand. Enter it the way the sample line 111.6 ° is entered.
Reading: 212.5 °
